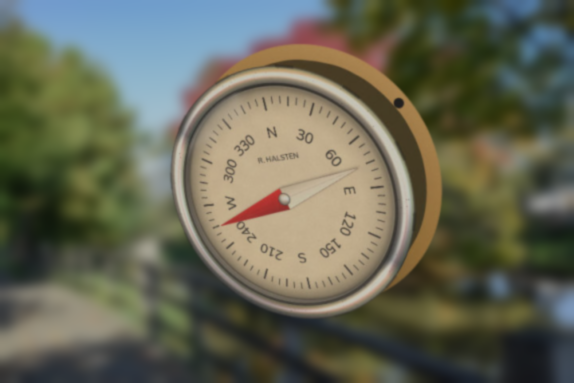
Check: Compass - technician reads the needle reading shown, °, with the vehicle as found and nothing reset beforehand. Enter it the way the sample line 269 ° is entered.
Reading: 255 °
